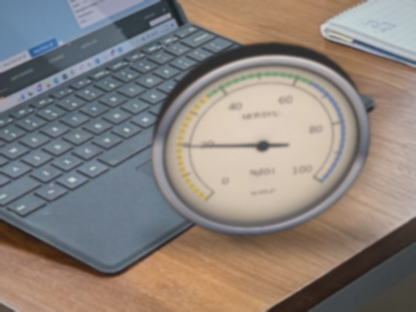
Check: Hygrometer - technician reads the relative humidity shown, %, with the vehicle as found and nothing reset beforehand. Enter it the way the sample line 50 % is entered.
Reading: 20 %
